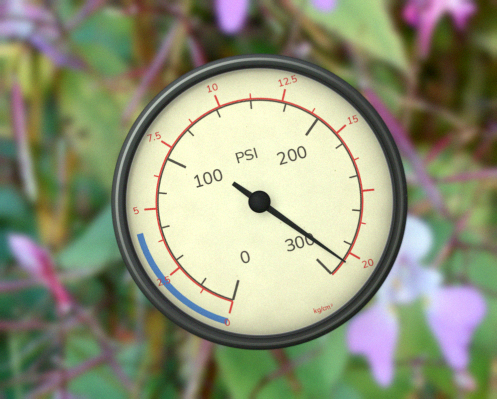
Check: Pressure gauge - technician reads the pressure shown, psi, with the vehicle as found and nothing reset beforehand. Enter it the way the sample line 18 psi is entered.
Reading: 290 psi
